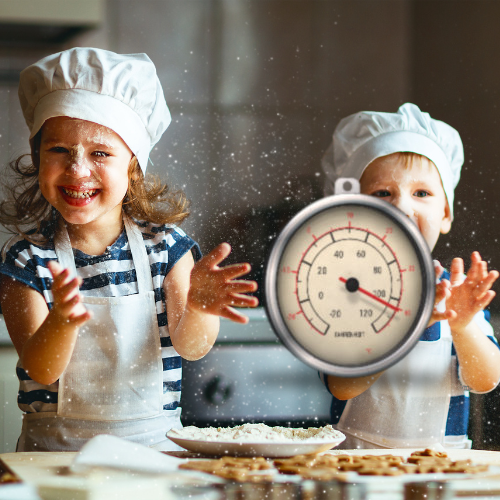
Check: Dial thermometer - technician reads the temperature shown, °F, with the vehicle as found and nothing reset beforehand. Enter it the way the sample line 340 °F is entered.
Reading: 105 °F
